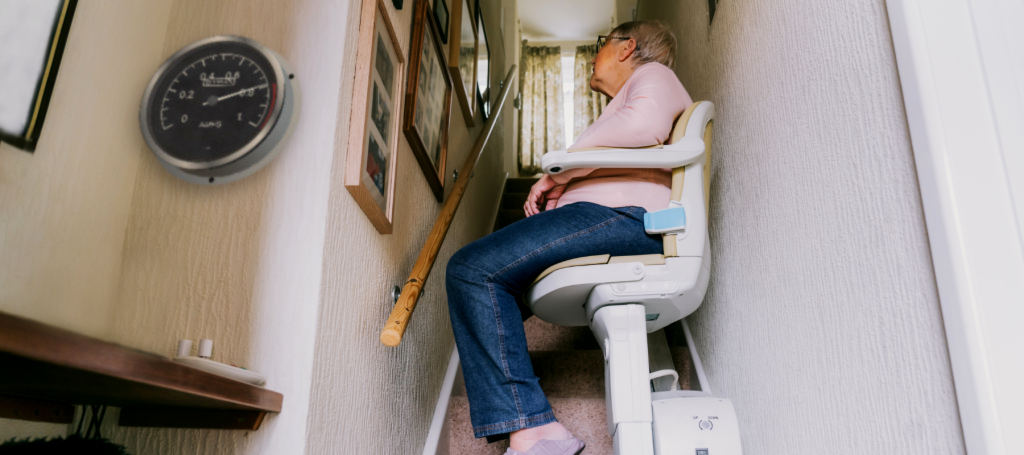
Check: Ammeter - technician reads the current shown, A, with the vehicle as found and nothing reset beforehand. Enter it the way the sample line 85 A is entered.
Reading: 0.8 A
